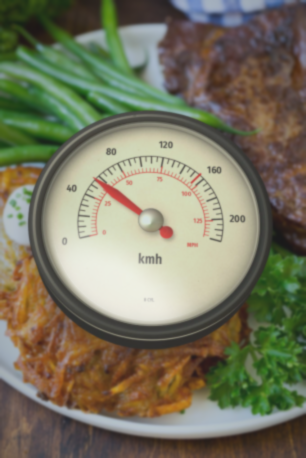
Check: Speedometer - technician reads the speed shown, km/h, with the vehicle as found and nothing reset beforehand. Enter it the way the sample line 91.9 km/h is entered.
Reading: 55 km/h
